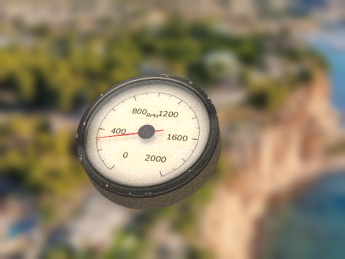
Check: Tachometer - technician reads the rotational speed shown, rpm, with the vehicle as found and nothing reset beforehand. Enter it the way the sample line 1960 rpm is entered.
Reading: 300 rpm
